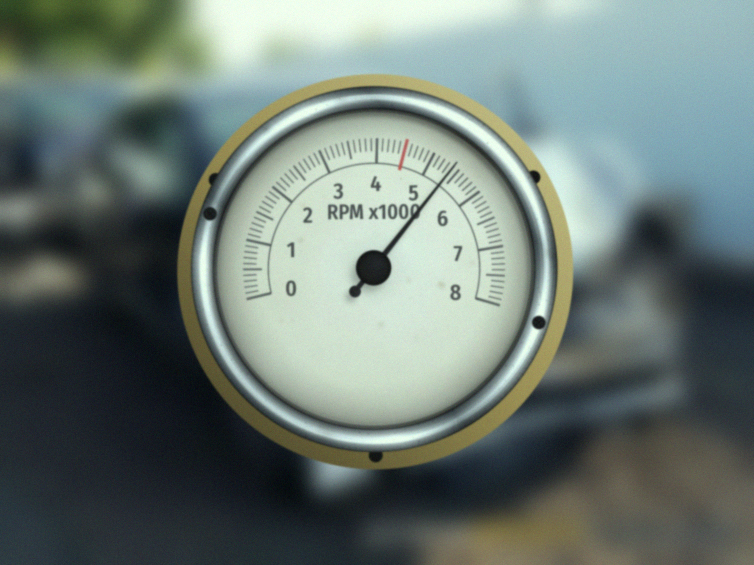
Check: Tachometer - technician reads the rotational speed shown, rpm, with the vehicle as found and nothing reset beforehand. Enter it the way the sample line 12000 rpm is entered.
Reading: 5400 rpm
